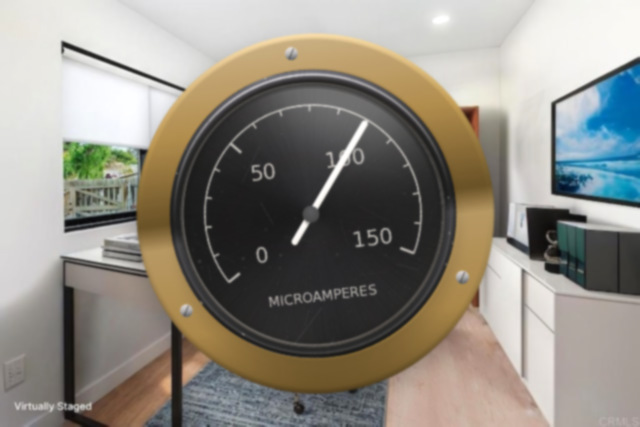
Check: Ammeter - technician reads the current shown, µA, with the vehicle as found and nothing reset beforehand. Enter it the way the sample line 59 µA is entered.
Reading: 100 µA
